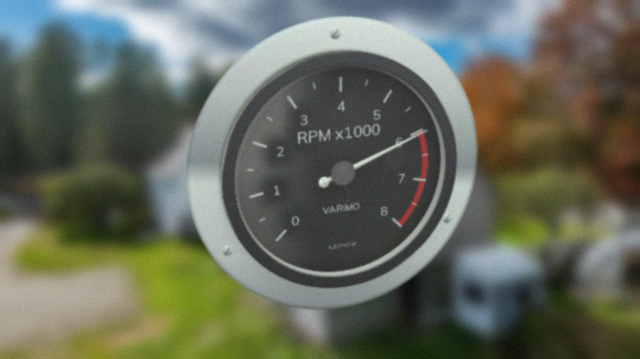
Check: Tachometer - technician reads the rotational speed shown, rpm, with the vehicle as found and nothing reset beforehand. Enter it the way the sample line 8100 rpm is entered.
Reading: 6000 rpm
